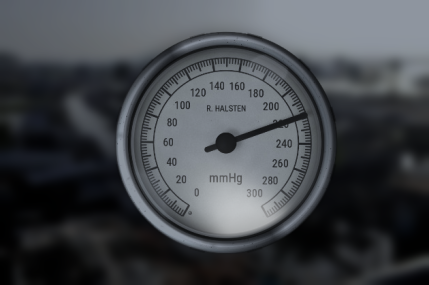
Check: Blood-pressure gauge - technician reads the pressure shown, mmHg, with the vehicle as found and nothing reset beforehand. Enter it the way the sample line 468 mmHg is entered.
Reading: 220 mmHg
